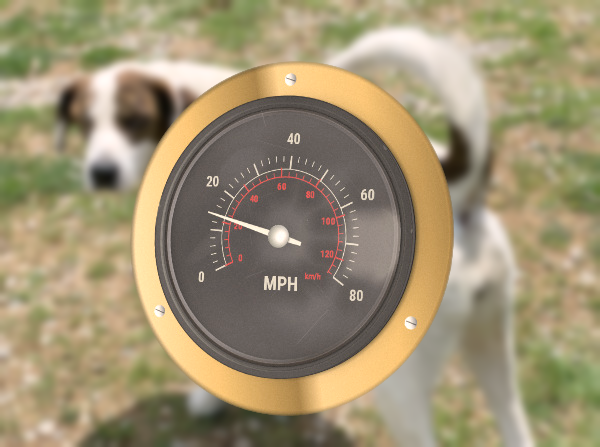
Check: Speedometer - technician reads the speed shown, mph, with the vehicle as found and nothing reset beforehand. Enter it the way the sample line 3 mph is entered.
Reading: 14 mph
